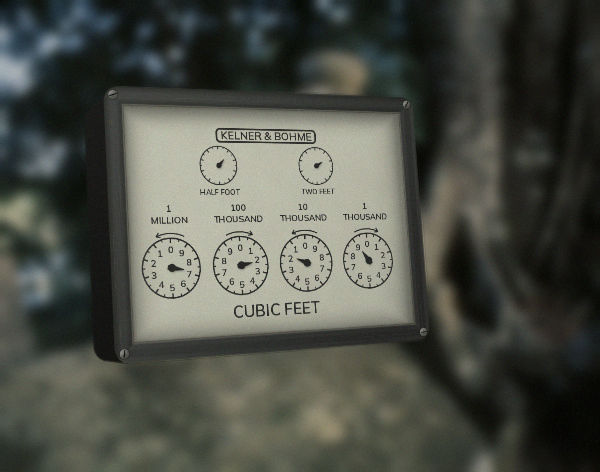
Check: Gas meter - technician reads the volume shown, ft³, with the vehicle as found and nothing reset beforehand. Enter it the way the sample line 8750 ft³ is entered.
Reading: 721900 ft³
